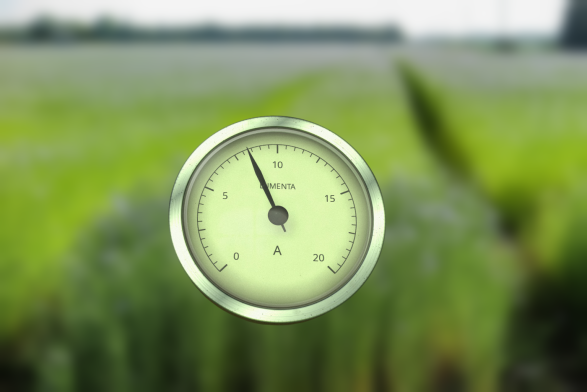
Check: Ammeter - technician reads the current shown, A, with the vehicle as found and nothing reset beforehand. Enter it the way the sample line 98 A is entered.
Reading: 8.25 A
